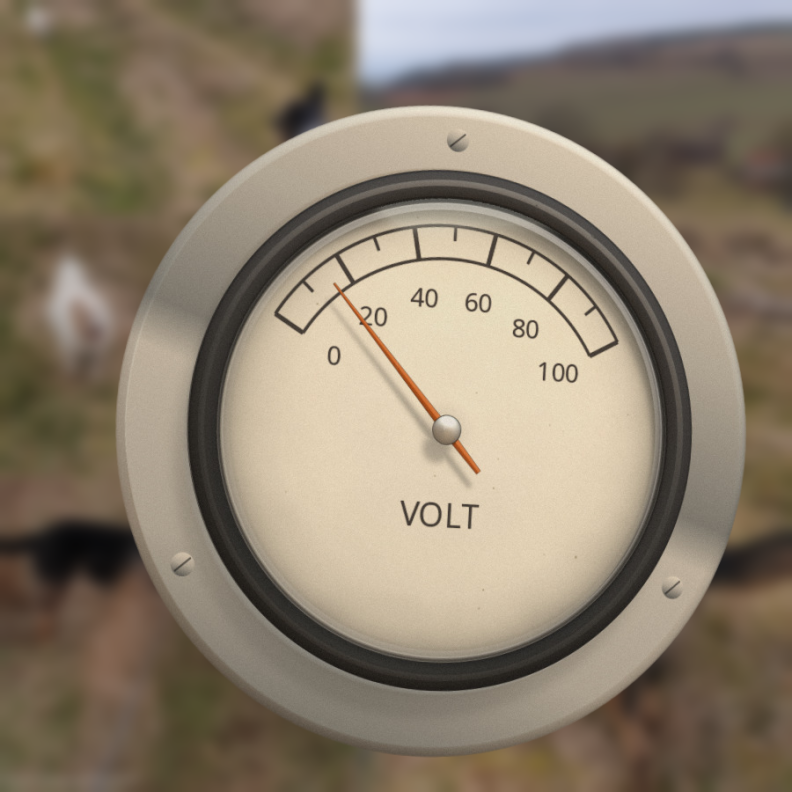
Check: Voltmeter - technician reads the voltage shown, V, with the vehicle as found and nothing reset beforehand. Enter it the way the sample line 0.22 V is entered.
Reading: 15 V
